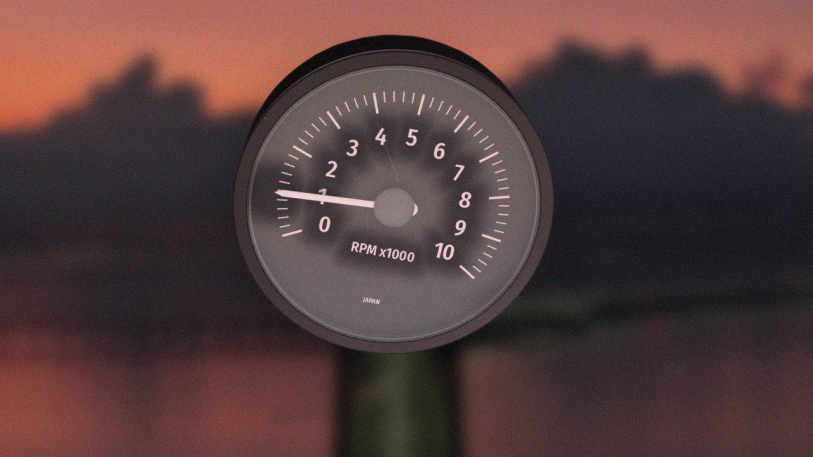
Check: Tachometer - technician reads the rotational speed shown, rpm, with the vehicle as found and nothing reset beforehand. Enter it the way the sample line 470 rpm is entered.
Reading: 1000 rpm
